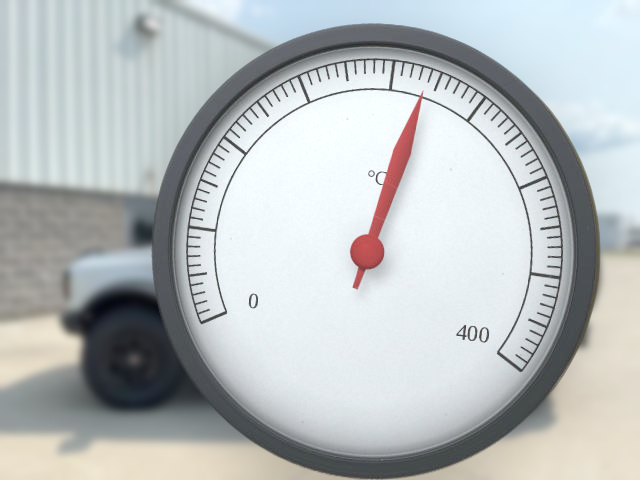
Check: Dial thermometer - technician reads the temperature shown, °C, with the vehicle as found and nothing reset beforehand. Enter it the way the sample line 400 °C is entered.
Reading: 220 °C
